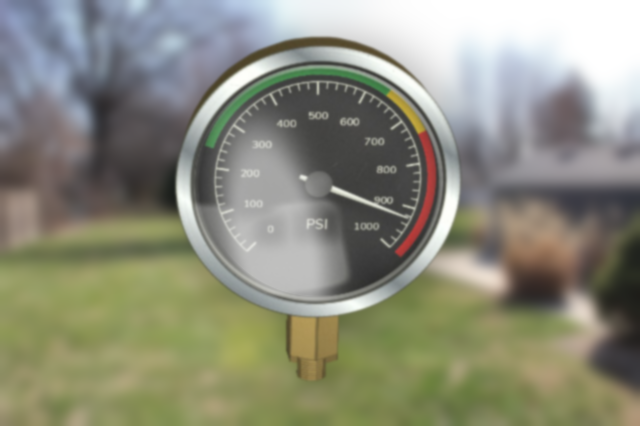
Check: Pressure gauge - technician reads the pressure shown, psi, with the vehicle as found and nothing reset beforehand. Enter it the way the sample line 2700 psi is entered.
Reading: 920 psi
